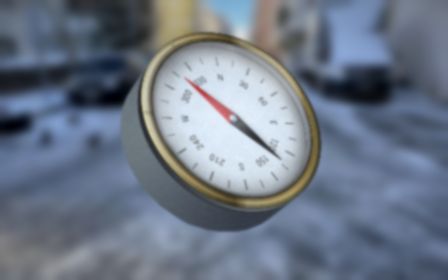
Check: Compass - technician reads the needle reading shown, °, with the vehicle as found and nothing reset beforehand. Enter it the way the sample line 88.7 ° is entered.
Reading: 315 °
